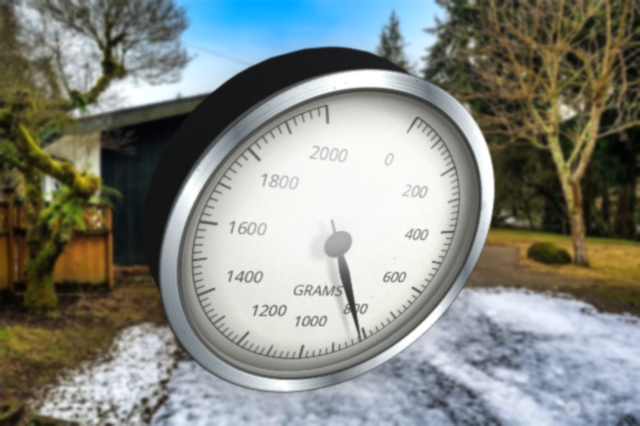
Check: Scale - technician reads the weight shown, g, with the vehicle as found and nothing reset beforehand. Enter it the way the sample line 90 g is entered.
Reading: 820 g
